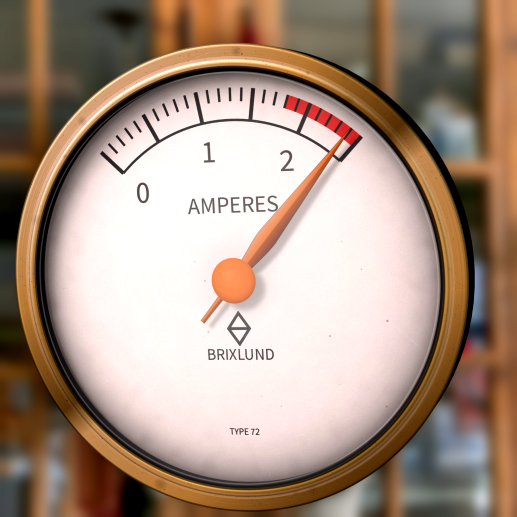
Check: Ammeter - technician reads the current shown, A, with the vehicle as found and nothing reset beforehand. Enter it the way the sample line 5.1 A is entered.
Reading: 2.4 A
